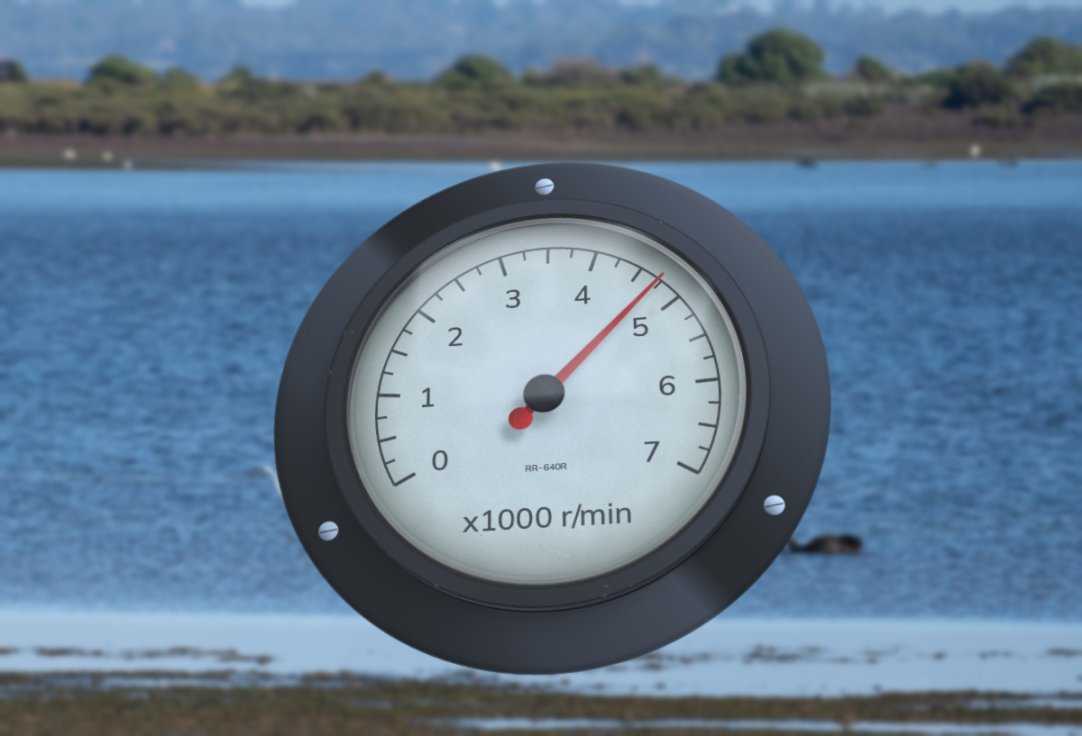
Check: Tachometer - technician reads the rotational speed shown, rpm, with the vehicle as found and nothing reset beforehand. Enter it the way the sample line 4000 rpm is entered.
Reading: 4750 rpm
